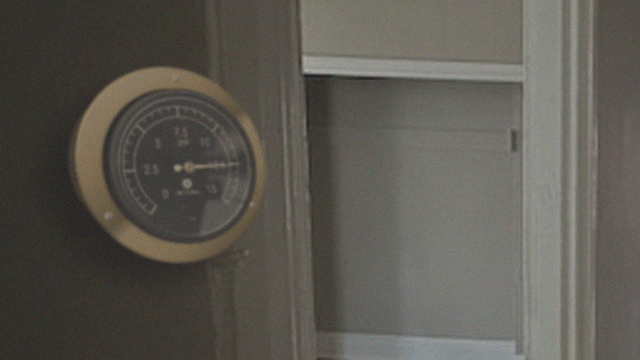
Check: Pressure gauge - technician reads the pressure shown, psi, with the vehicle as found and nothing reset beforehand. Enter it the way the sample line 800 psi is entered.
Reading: 12.5 psi
